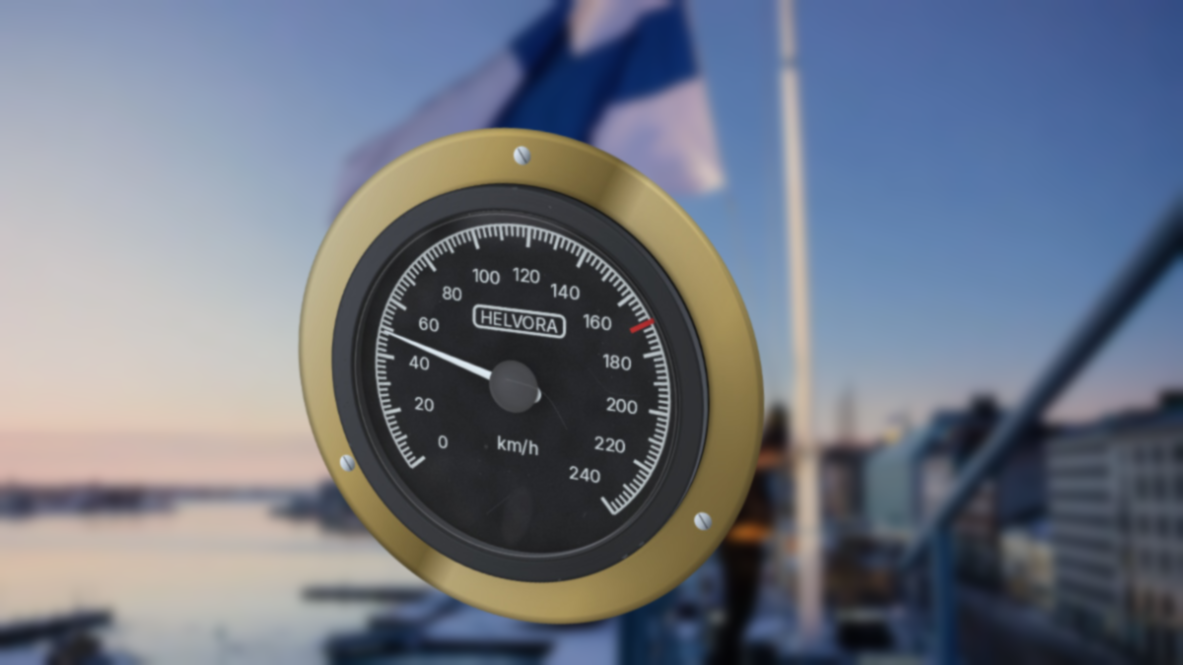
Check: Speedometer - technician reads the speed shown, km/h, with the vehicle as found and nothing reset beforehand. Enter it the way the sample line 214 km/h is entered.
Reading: 50 km/h
